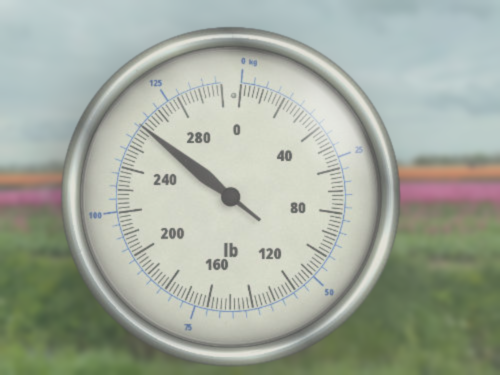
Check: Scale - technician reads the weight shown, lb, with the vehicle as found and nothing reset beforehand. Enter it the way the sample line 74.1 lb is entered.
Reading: 260 lb
